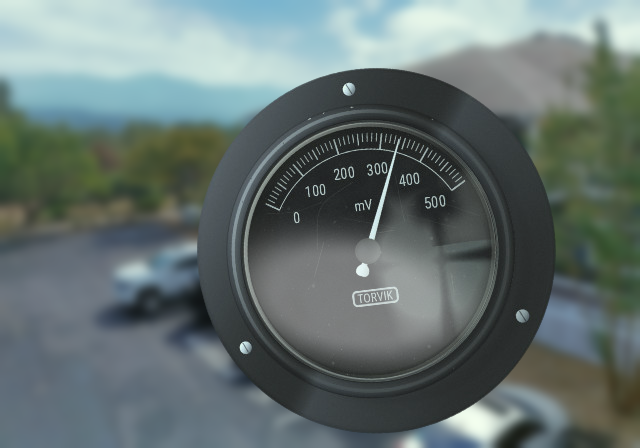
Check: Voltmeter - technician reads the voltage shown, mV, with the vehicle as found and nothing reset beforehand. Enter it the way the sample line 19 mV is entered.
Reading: 340 mV
